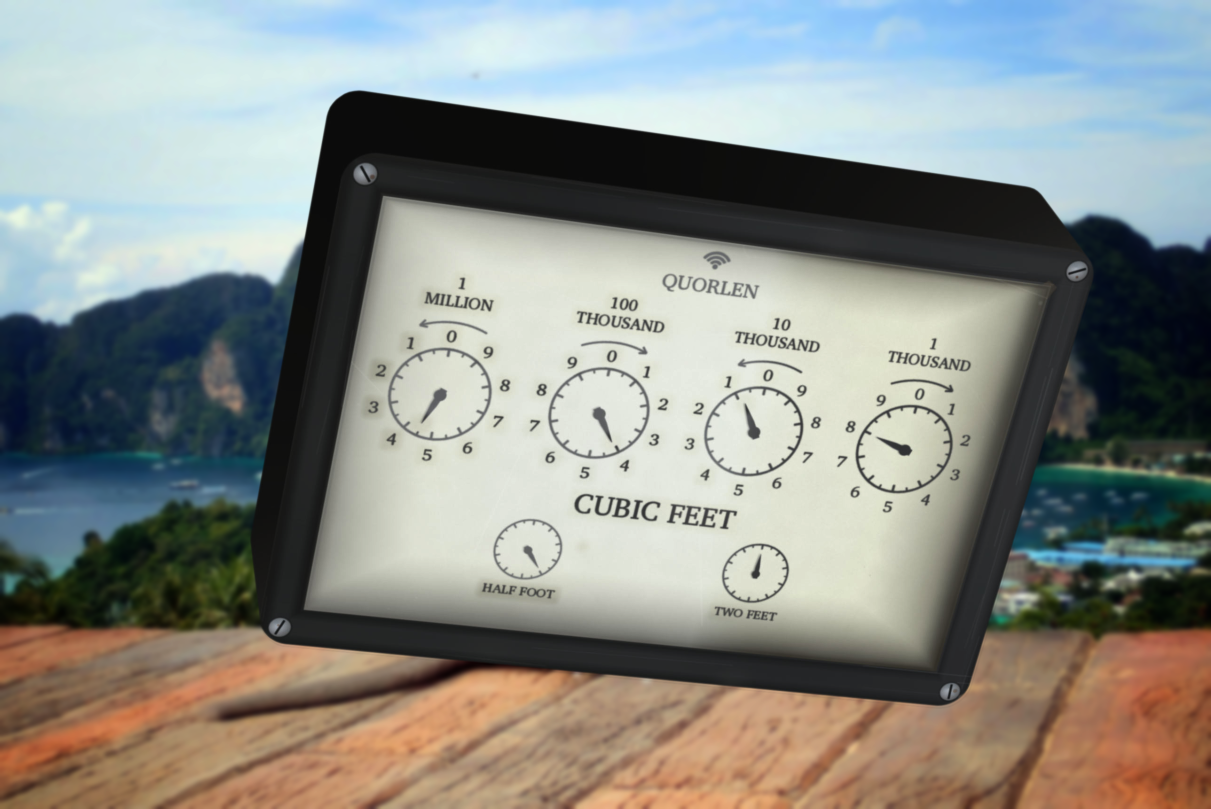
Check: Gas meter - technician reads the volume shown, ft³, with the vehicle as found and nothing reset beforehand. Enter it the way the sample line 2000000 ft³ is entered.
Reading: 440800 ft³
